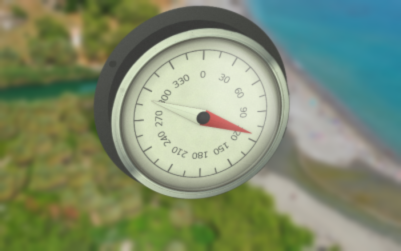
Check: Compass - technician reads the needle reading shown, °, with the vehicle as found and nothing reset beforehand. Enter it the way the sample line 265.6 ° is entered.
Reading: 112.5 °
